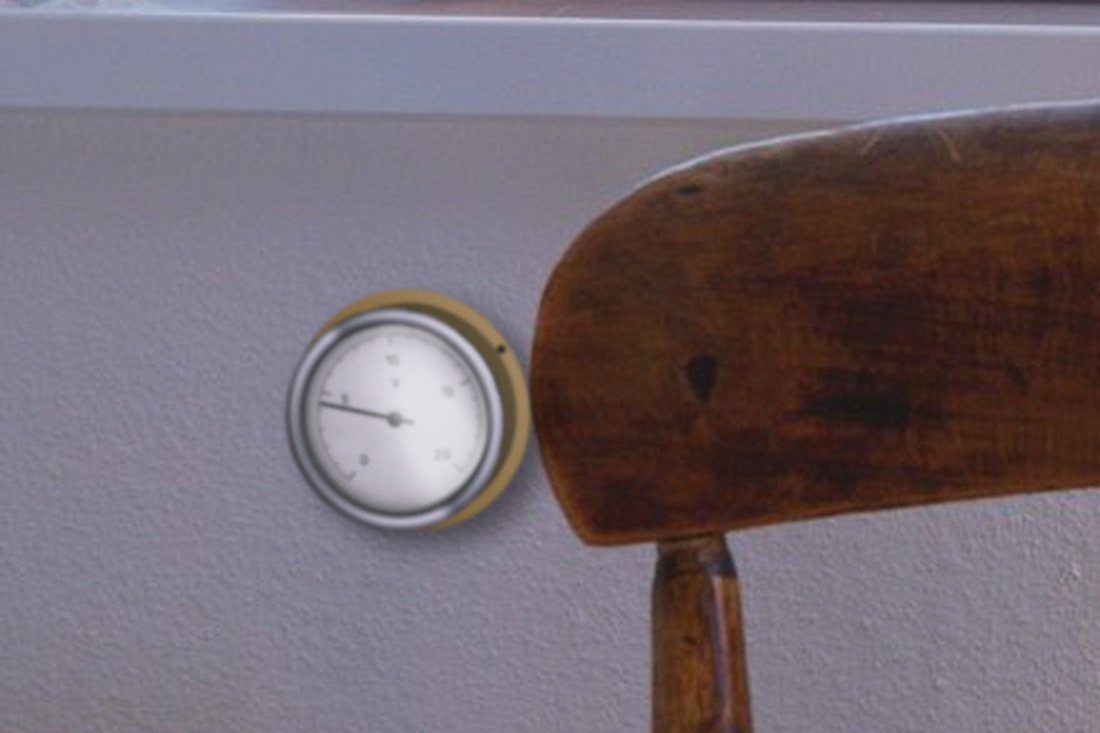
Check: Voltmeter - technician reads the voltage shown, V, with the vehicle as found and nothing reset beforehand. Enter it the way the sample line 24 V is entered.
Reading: 4.5 V
